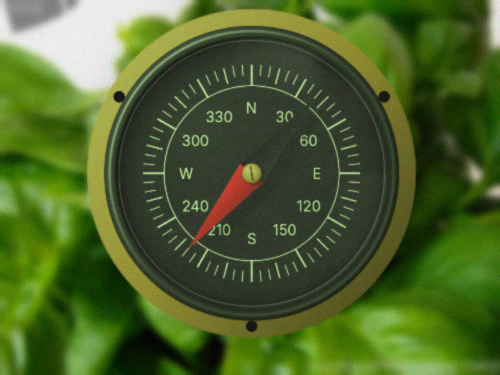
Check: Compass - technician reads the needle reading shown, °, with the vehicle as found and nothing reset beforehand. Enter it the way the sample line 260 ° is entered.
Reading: 220 °
